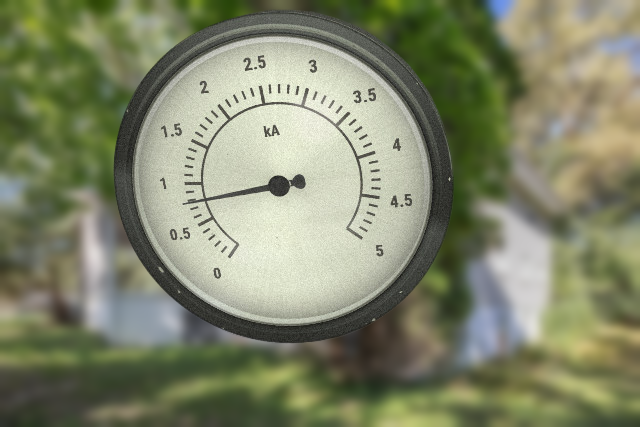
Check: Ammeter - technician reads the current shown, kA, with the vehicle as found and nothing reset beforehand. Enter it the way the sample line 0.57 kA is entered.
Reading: 0.8 kA
